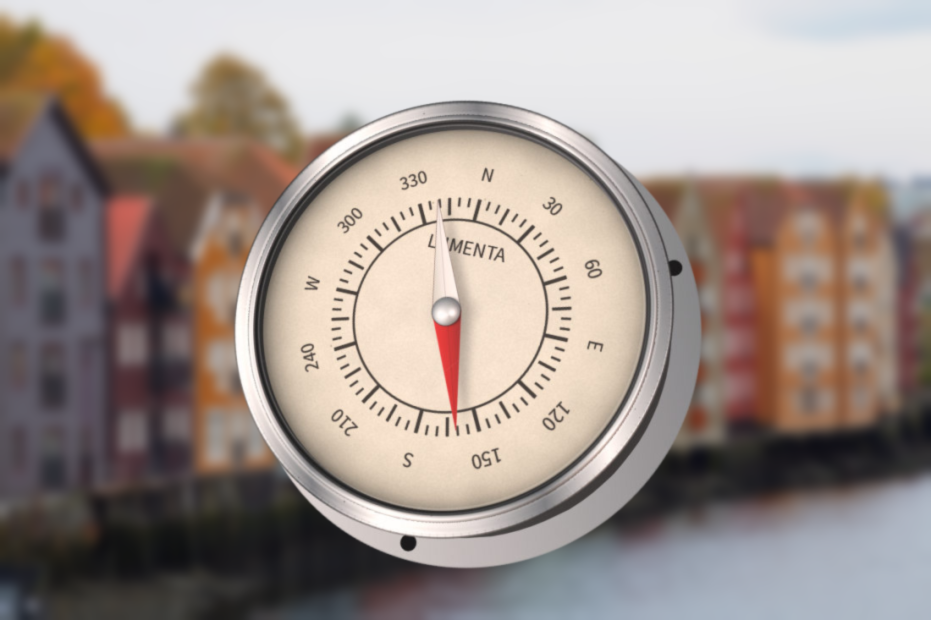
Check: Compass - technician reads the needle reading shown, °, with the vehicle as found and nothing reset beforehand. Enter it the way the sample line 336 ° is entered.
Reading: 160 °
